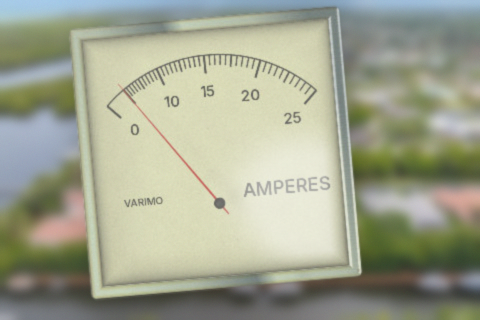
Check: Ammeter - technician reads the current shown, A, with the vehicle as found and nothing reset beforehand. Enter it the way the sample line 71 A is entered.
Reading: 5 A
